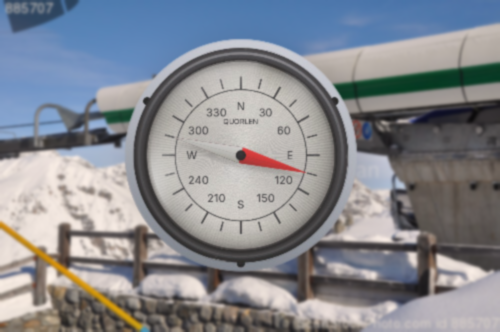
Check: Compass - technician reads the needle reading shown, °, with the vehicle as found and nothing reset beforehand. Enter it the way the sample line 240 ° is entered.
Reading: 105 °
